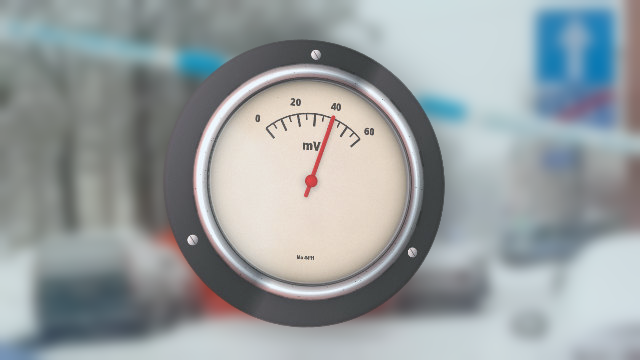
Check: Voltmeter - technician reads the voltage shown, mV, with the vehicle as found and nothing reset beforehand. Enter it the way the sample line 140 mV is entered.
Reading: 40 mV
